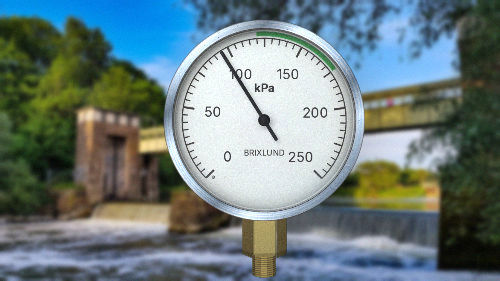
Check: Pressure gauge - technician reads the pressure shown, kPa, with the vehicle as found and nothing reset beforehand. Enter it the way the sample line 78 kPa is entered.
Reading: 95 kPa
